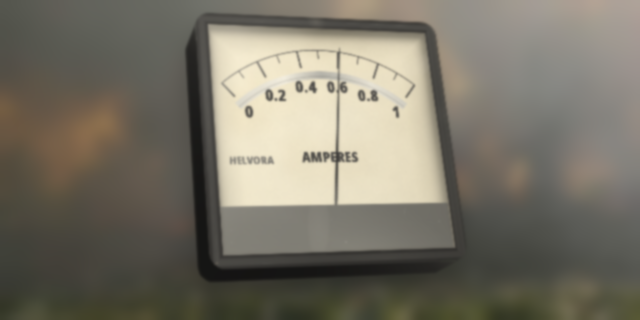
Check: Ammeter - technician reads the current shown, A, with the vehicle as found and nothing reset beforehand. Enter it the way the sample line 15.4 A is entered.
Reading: 0.6 A
